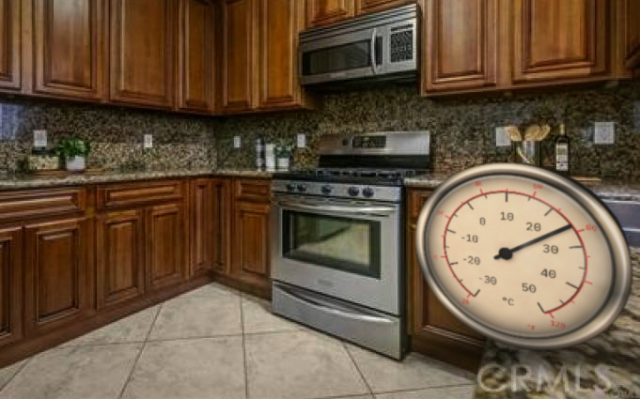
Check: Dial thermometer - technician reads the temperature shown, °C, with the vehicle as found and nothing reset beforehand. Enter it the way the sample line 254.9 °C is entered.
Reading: 25 °C
